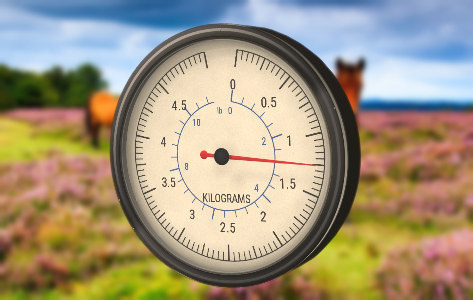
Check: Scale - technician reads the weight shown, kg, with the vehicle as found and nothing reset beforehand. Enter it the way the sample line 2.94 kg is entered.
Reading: 1.25 kg
